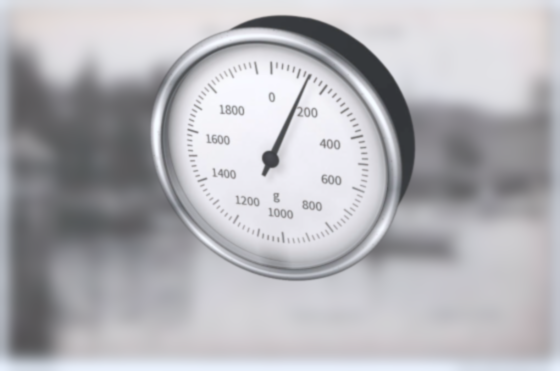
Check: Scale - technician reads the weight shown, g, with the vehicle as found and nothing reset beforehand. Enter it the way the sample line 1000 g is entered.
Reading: 140 g
